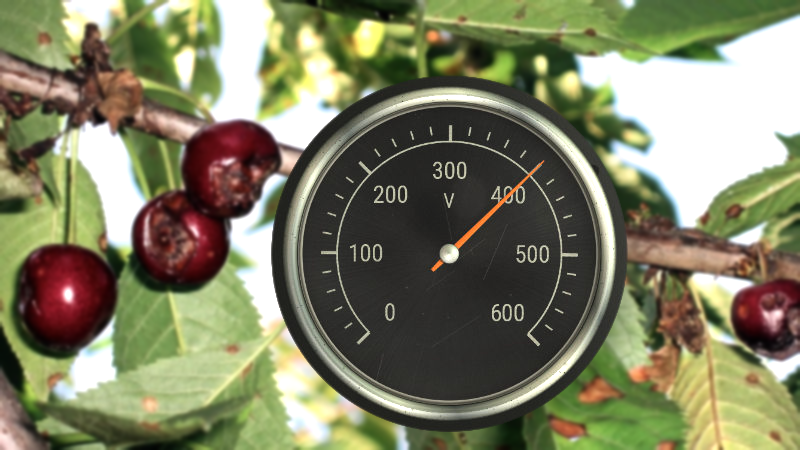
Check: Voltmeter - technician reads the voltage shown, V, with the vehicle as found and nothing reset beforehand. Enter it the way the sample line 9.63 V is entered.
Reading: 400 V
